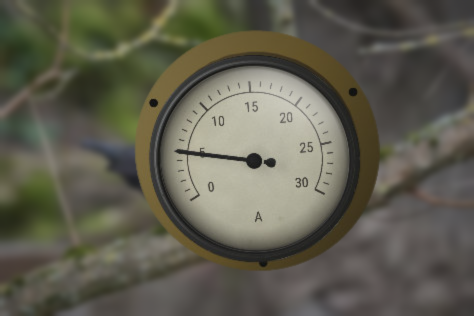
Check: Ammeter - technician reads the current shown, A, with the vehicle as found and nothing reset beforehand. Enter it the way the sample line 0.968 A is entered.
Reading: 5 A
